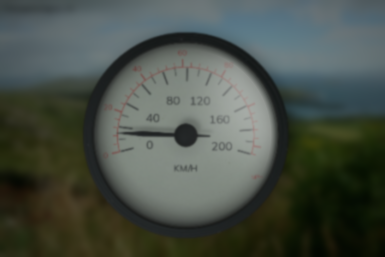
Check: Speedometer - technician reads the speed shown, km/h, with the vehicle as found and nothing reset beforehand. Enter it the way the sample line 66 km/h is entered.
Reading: 15 km/h
